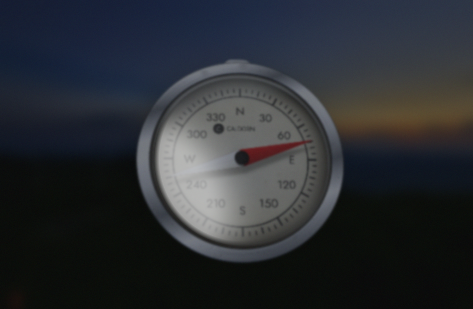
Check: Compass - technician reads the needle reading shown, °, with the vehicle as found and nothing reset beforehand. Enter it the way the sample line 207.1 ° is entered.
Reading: 75 °
